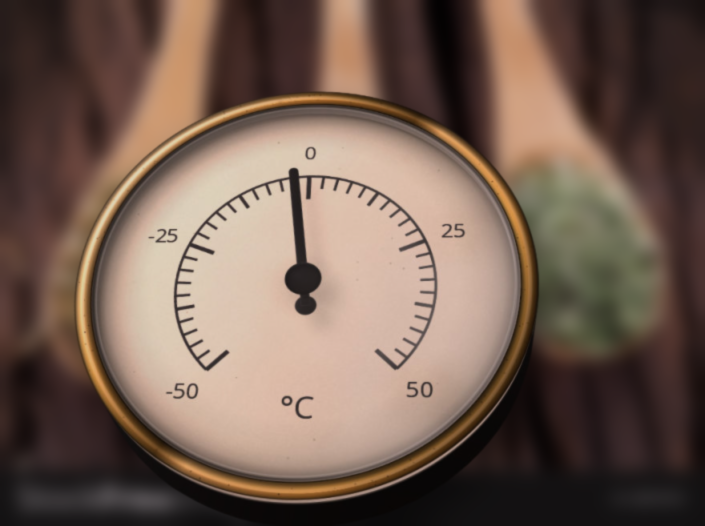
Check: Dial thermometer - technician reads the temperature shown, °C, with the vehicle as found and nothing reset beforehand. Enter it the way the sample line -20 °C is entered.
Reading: -2.5 °C
